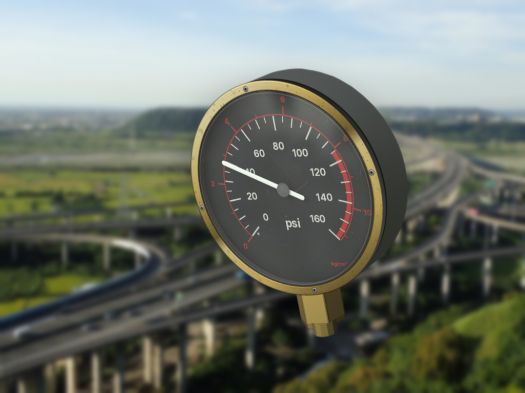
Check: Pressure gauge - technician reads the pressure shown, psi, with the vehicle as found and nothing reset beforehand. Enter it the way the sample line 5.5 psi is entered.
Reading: 40 psi
